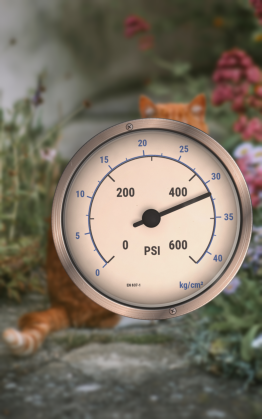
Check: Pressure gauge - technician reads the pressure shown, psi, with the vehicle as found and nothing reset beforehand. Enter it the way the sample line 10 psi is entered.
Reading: 450 psi
